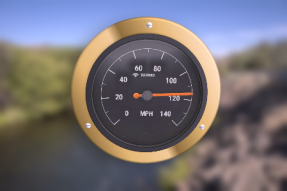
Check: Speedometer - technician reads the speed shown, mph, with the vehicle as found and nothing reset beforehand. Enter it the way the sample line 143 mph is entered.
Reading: 115 mph
